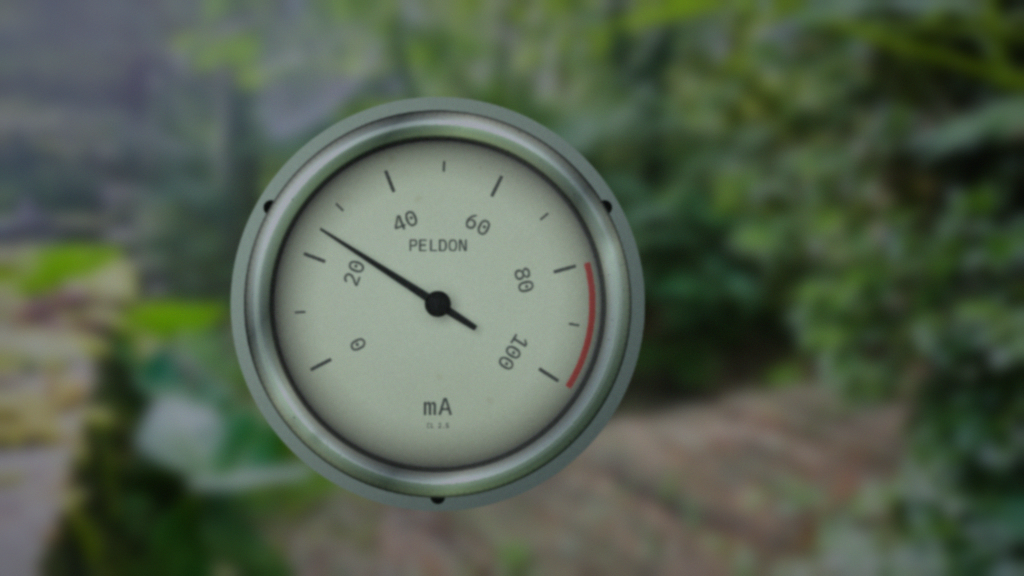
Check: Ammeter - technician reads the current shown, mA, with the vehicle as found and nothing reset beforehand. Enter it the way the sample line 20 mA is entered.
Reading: 25 mA
